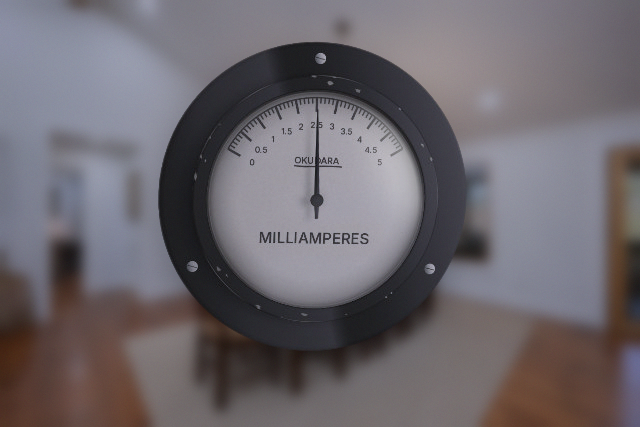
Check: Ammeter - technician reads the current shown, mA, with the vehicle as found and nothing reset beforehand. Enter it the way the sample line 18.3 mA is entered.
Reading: 2.5 mA
